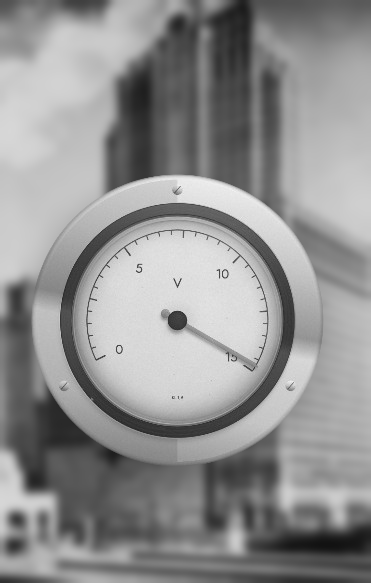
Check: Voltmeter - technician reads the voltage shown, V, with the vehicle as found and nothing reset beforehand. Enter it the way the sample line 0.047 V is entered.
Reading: 14.75 V
